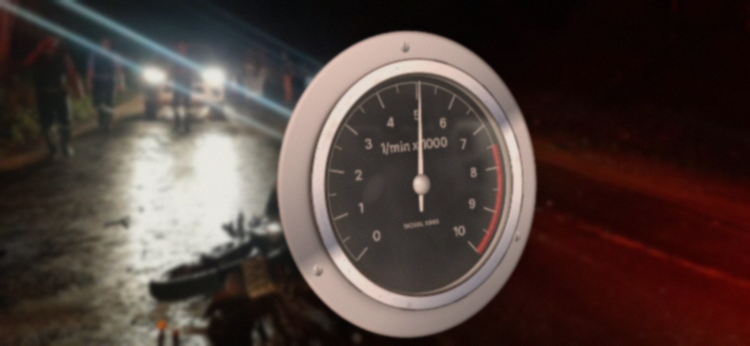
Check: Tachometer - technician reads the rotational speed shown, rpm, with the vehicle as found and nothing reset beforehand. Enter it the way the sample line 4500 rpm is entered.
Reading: 5000 rpm
